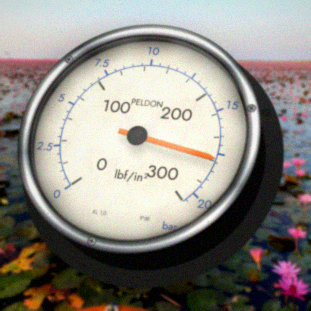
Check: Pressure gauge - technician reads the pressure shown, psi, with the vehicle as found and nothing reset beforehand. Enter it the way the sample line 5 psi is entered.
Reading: 260 psi
